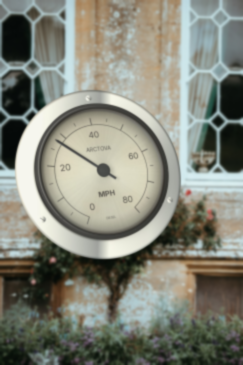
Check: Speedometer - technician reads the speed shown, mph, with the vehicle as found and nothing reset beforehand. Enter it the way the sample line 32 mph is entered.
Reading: 27.5 mph
